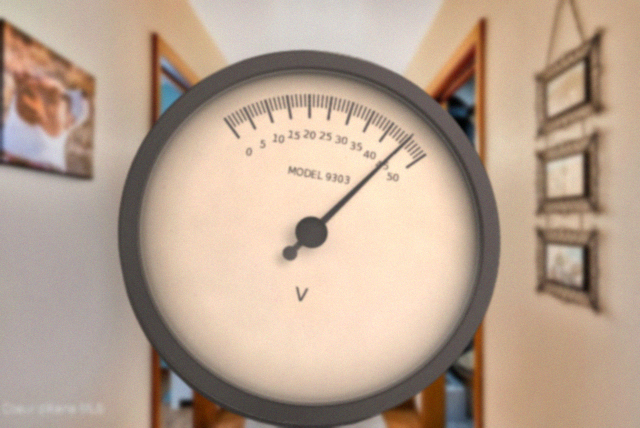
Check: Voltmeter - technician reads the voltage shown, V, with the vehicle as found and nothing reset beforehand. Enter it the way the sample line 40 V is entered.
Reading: 45 V
